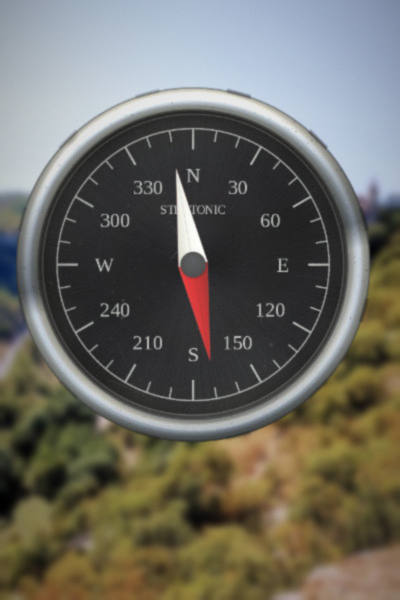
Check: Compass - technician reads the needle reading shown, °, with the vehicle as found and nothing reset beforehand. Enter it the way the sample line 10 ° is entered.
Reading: 170 °
